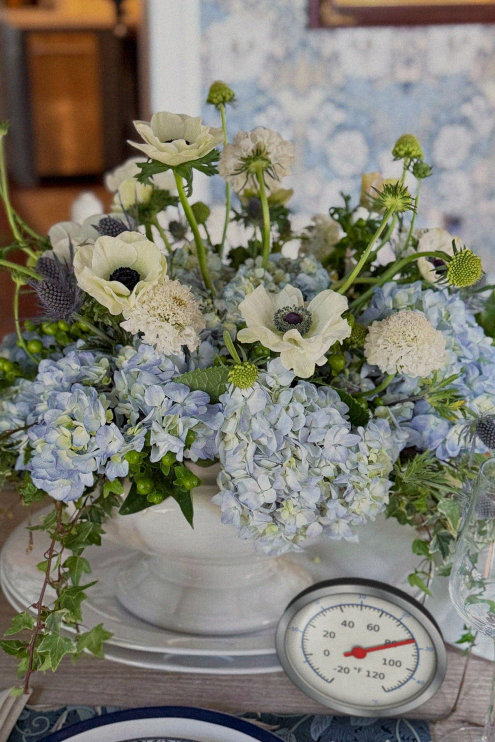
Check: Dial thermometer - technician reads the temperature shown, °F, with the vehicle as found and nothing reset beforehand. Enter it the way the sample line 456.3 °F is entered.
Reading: 80 °F
